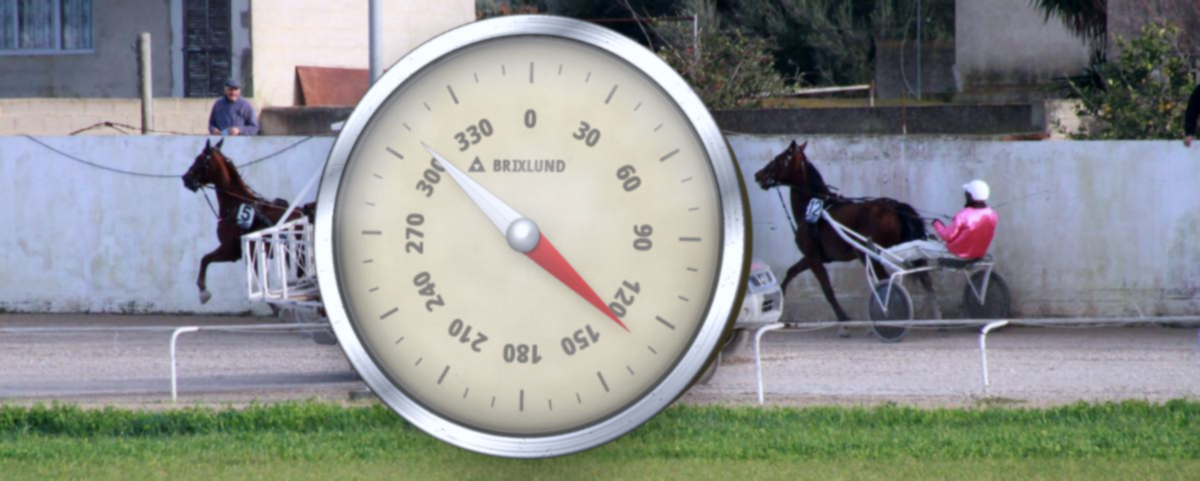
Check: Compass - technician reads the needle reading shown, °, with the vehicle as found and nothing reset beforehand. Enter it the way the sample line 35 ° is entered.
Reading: 130 °
